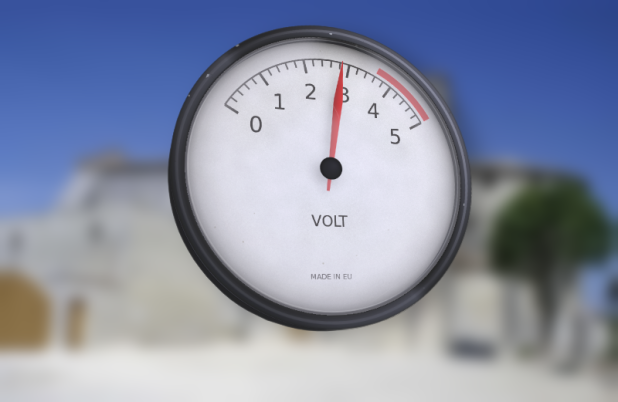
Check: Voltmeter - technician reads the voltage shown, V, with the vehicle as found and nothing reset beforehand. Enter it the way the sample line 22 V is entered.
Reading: 2.8 V
